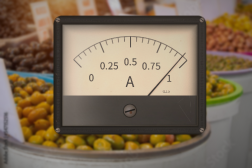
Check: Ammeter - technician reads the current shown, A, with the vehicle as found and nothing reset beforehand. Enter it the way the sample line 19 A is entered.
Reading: 0.95 A
